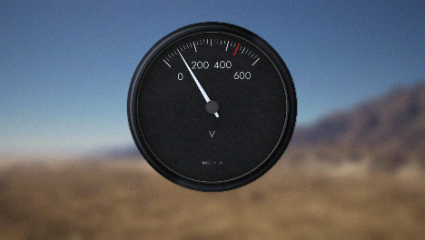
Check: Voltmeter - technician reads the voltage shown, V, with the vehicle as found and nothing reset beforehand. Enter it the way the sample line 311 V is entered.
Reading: 100 V
